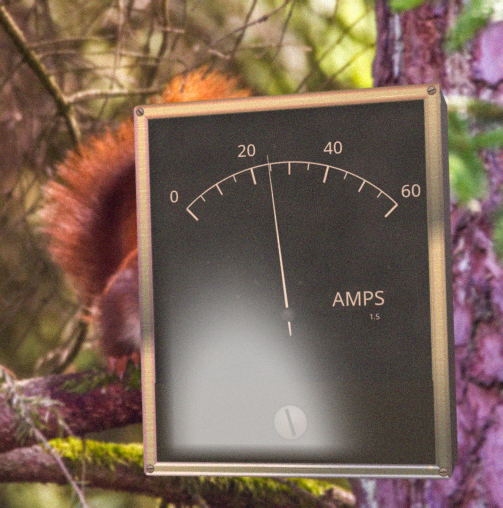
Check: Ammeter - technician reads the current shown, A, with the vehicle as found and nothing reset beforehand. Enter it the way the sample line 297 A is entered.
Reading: 25 A
